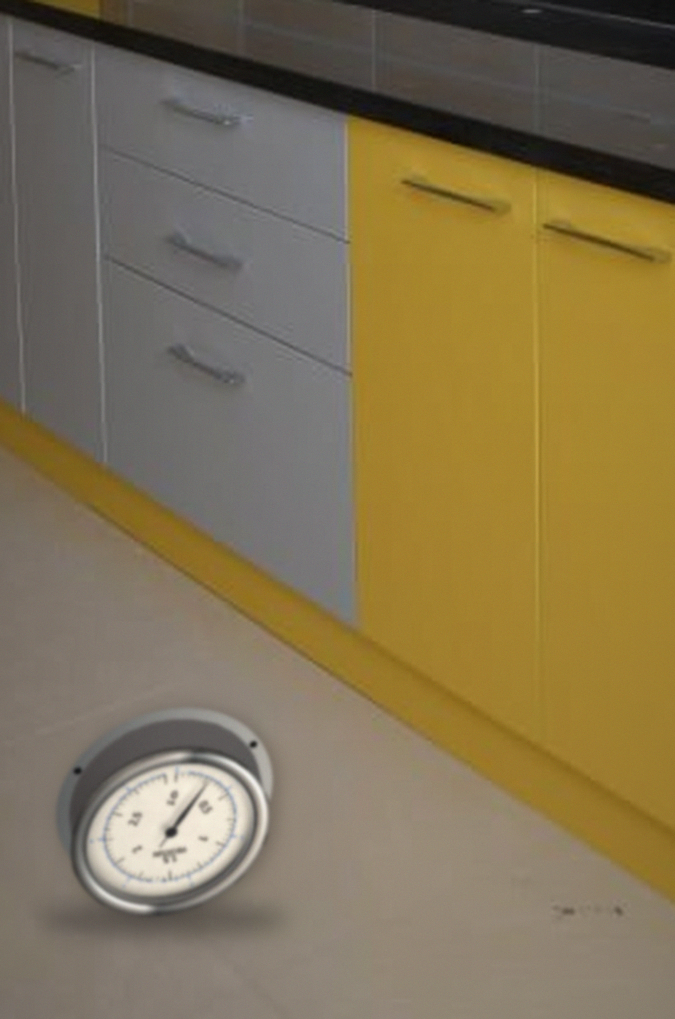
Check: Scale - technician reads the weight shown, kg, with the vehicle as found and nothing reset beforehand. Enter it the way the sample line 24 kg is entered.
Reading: 0.25 kg
